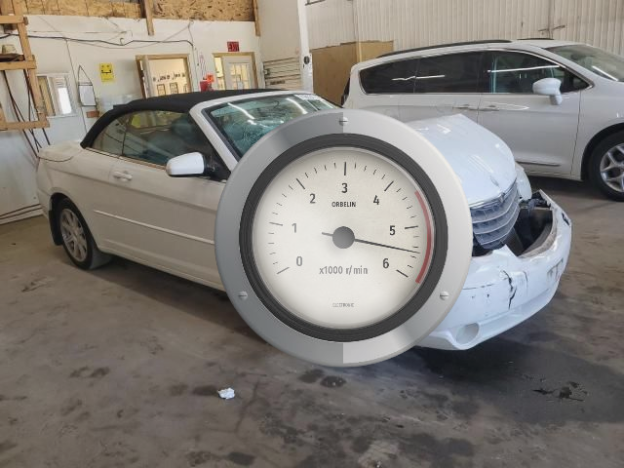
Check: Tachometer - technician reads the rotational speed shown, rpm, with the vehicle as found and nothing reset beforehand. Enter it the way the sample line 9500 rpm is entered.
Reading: 5500 rpm
